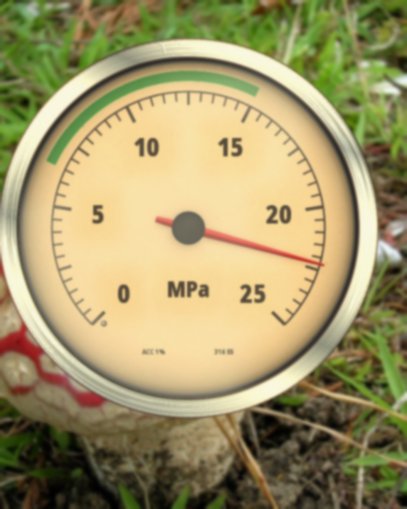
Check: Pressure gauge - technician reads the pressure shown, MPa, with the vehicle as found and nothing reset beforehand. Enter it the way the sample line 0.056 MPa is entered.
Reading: 22.25 MPa
